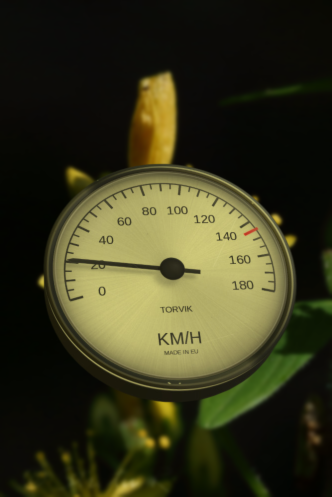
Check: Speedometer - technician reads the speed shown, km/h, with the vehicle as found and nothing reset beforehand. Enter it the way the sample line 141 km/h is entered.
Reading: 20 km/h
